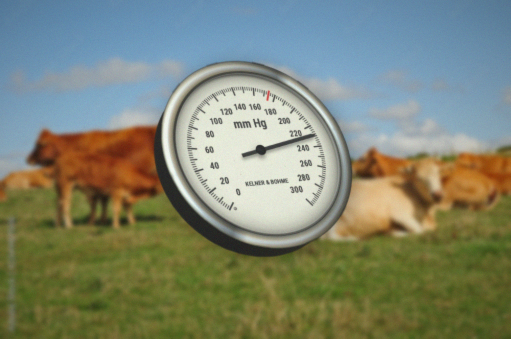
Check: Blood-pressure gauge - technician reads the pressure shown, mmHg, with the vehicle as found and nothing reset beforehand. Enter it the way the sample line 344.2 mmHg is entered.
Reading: 230 mmHg
